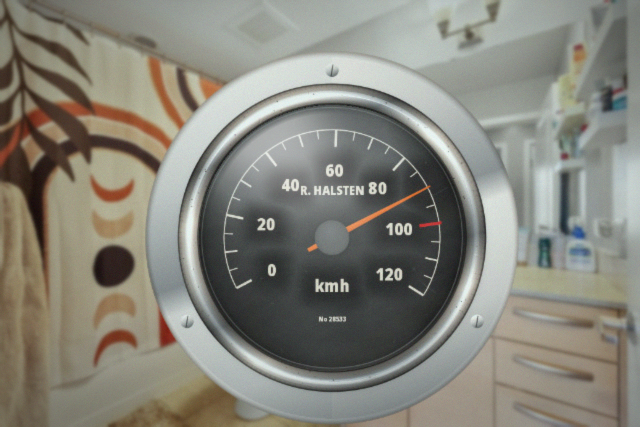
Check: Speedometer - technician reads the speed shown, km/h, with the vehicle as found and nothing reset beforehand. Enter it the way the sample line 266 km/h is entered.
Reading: 90 km/h
